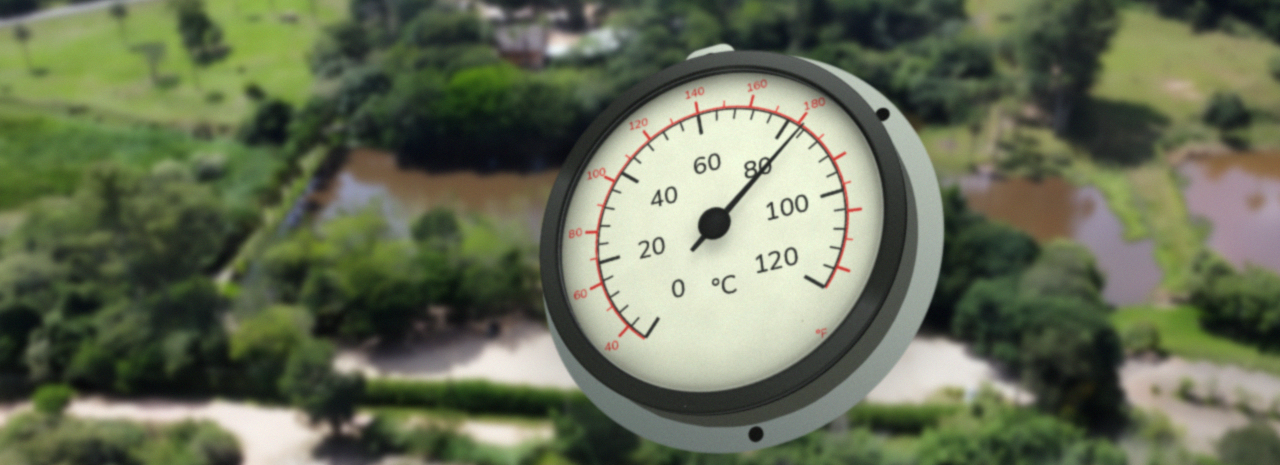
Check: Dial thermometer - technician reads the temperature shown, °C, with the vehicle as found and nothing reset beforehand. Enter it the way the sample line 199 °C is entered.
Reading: 84 °C
